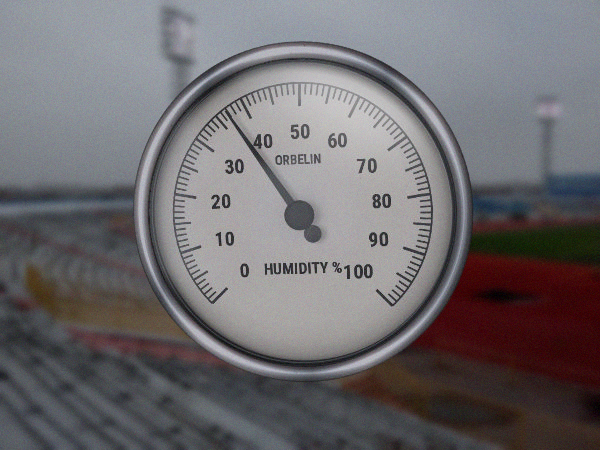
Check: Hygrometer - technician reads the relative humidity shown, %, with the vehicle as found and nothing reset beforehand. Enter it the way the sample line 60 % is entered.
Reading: 37 %
